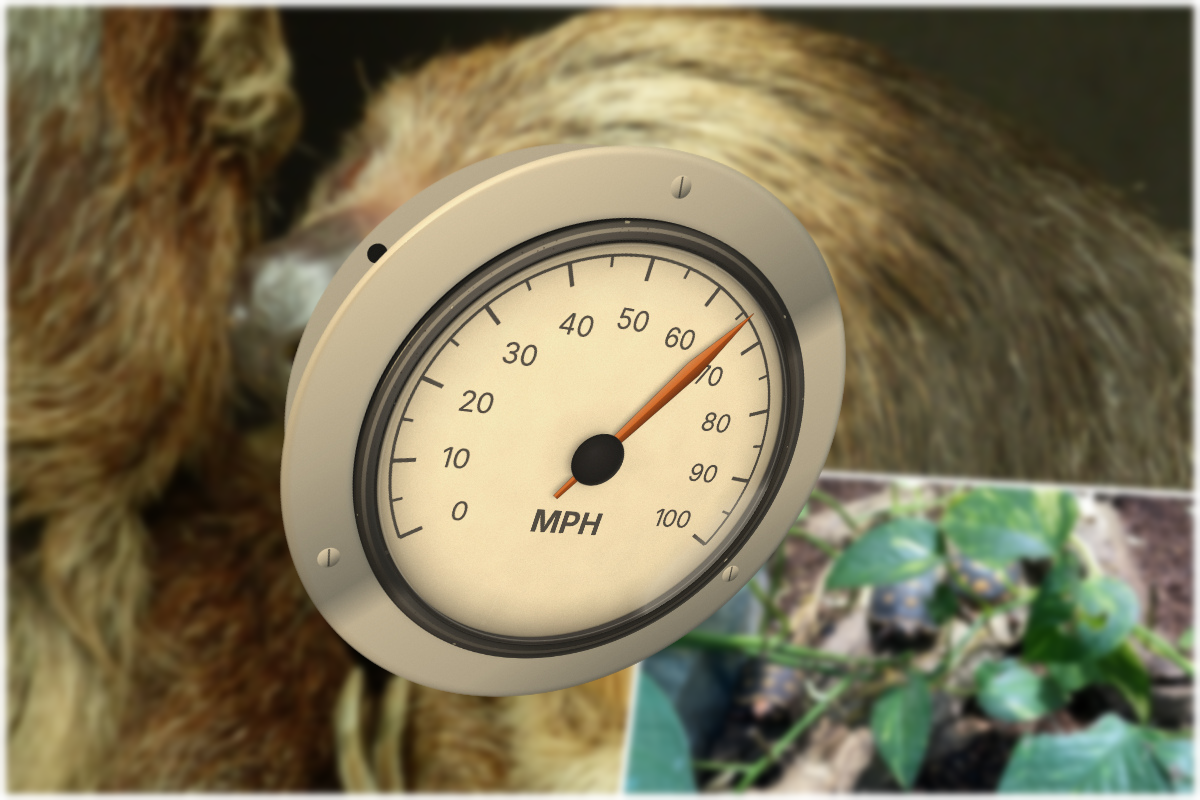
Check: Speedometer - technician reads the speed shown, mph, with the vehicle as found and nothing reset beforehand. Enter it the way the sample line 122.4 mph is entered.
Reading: 65 mph
